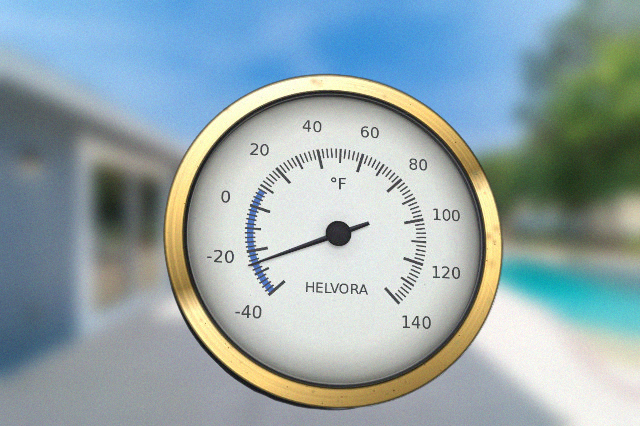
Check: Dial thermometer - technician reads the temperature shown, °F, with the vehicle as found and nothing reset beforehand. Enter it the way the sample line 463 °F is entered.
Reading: -26 °F
